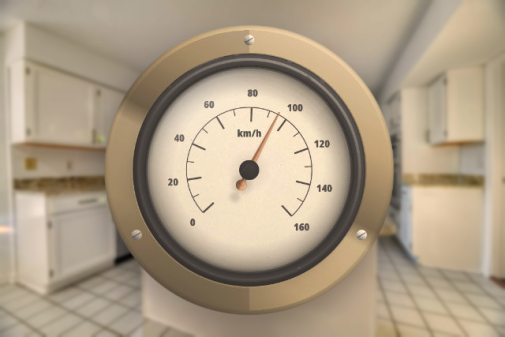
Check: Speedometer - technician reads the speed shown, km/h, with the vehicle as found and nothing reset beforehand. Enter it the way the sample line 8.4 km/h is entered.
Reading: 95 km/h
